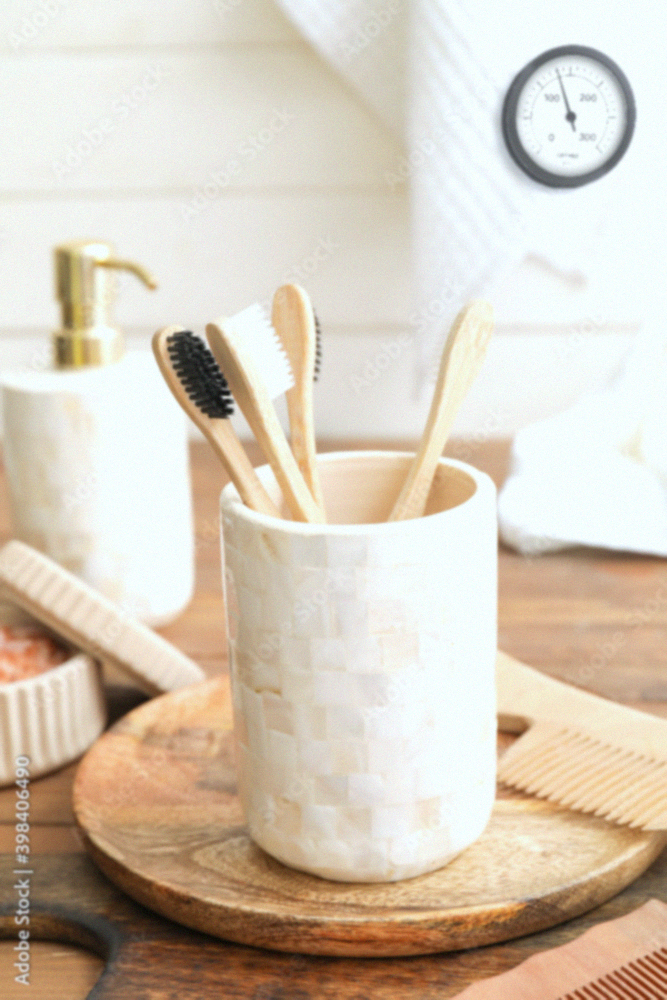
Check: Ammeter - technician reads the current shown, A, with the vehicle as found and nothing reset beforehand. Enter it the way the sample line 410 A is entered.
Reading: 130 A
